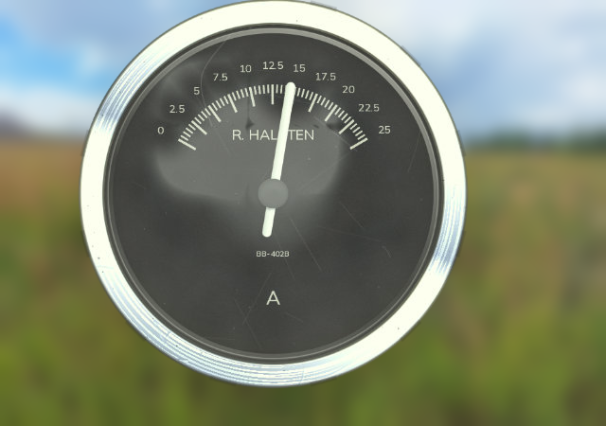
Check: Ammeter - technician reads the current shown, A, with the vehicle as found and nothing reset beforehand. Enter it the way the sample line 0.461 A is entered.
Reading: 14.5 A
